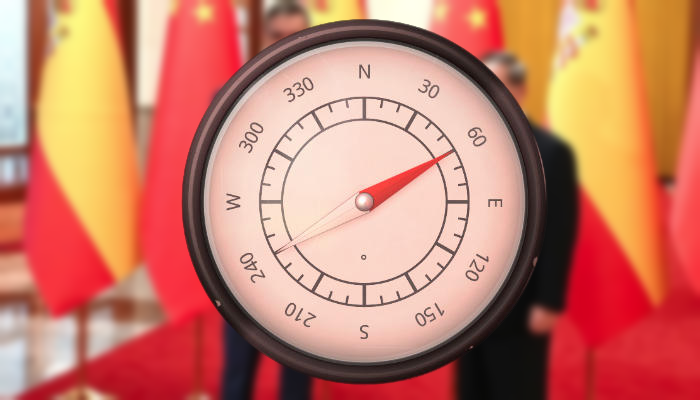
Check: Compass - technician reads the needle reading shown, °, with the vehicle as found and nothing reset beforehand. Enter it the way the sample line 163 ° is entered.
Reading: 60 °
